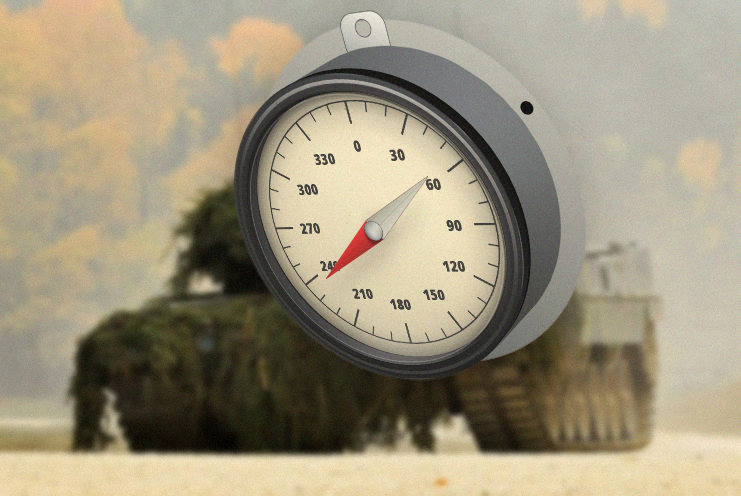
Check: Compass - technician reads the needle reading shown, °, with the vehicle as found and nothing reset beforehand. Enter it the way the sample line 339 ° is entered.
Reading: 235 °
